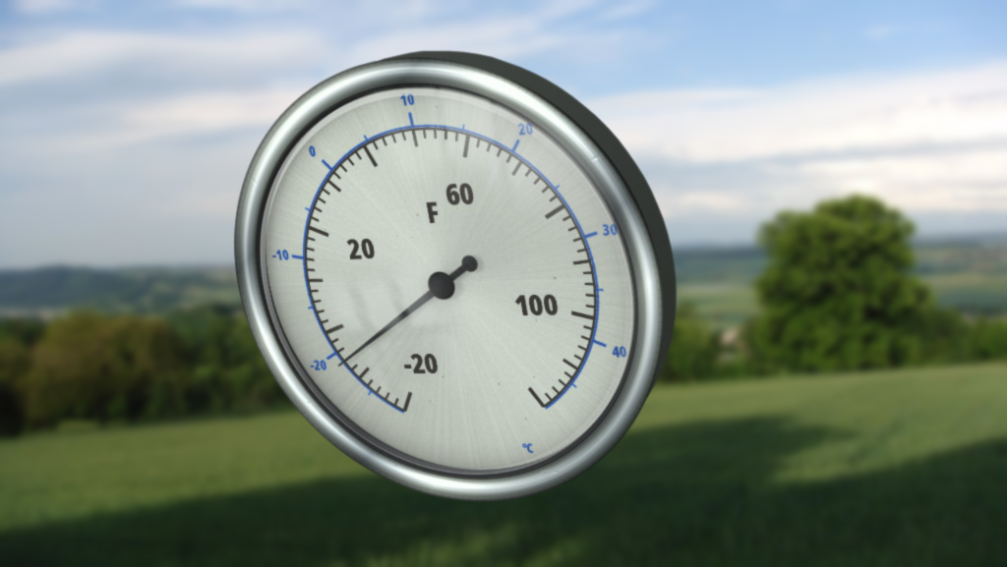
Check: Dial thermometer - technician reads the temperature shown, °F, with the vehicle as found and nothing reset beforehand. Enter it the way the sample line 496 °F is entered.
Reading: -6 °F
